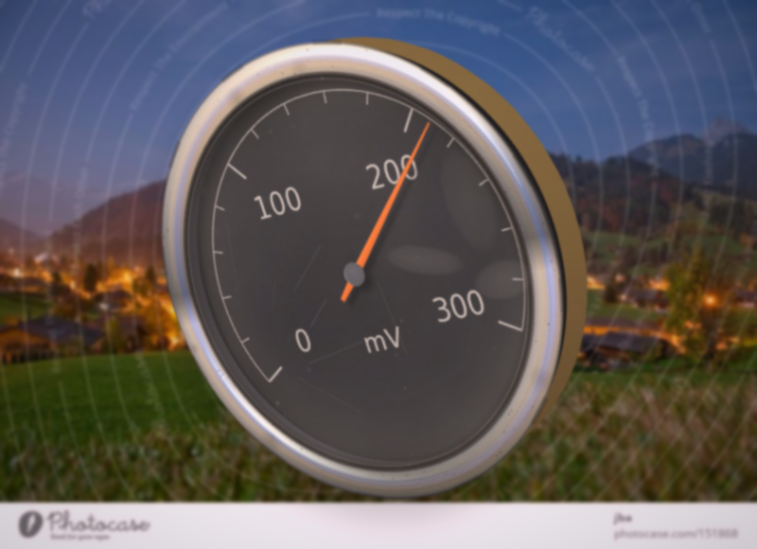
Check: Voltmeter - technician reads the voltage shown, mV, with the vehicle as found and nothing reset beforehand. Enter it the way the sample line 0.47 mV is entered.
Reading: 210 mV
